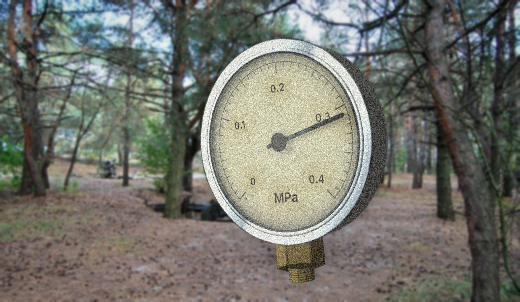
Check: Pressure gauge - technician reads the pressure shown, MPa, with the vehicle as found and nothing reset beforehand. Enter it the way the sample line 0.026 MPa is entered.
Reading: 0.31 MPa
